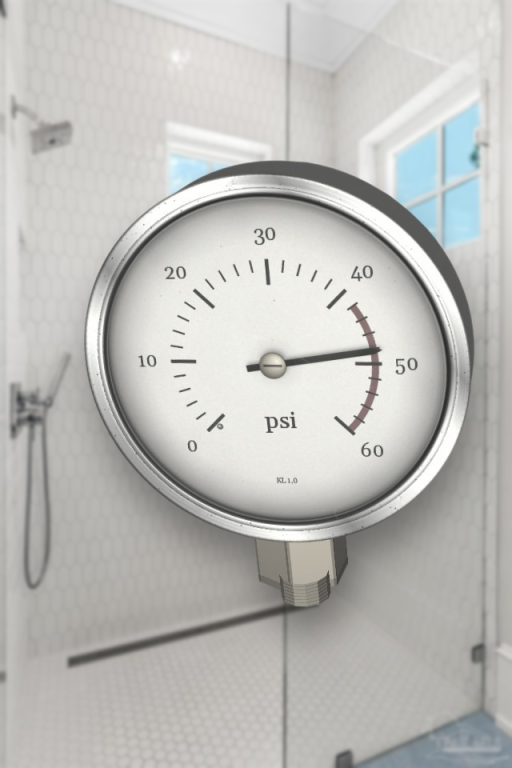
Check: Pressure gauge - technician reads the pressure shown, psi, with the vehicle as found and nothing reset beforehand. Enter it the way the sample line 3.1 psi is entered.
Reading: 48 psi
